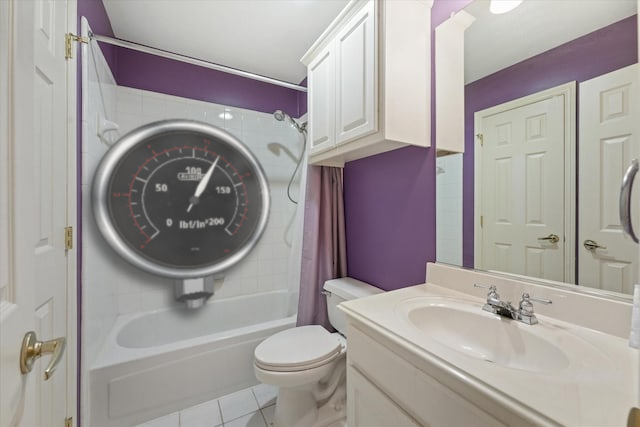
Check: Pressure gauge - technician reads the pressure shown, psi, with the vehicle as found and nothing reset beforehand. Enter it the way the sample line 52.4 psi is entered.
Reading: 120 psi
